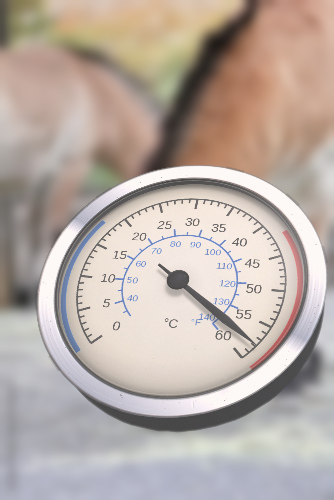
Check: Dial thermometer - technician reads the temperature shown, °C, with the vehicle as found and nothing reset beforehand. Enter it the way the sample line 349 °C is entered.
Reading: 58 °C
